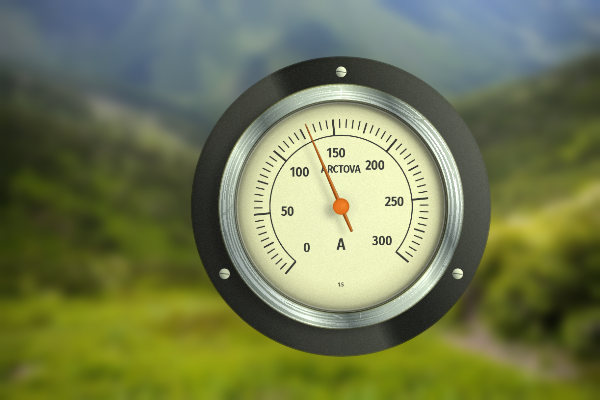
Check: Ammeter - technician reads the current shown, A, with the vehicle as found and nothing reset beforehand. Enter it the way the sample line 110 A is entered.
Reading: 130 A
